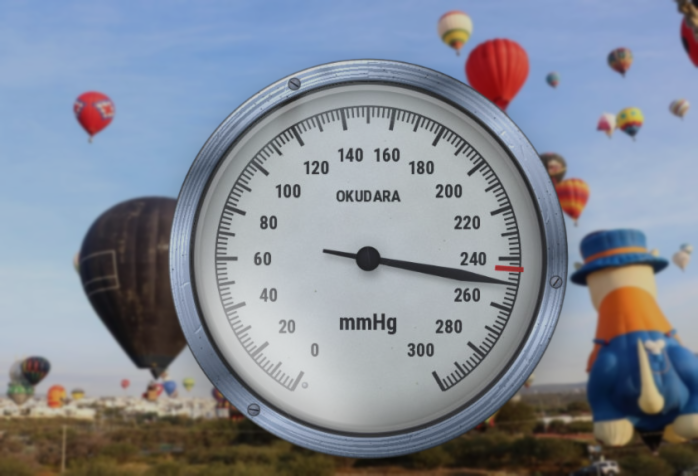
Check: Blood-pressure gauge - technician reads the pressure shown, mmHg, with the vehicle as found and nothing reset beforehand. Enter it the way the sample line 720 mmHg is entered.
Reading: 250 mmHg
